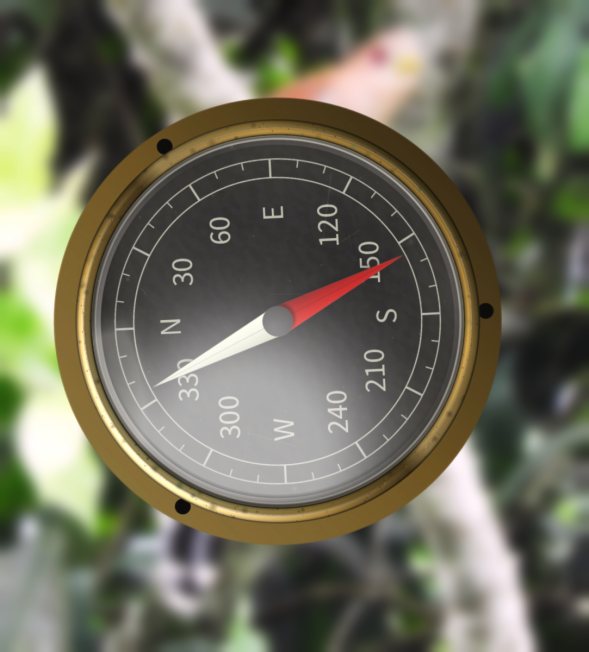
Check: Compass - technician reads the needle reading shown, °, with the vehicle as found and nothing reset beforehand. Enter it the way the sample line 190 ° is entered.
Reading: 155 °
